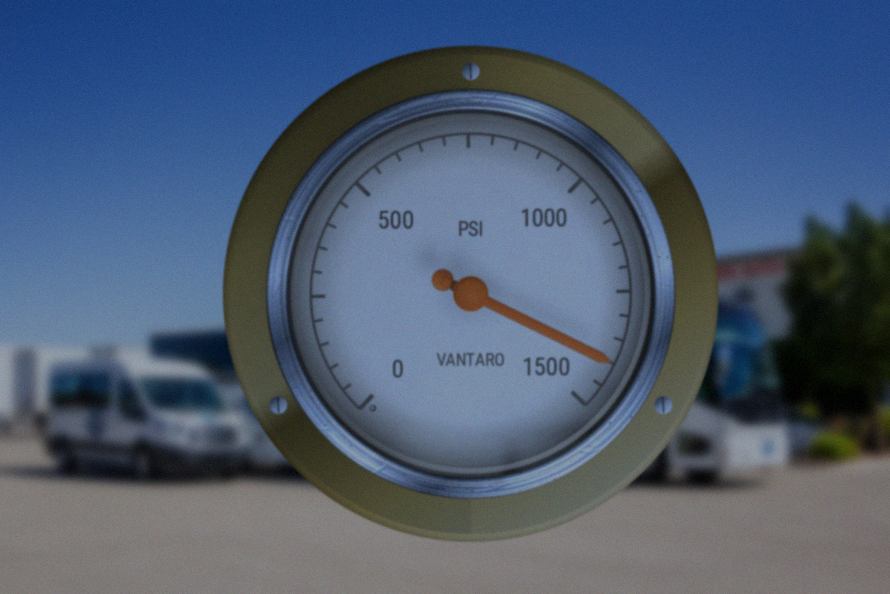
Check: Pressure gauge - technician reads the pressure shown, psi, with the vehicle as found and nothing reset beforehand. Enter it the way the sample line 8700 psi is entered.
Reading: 1400 psi
